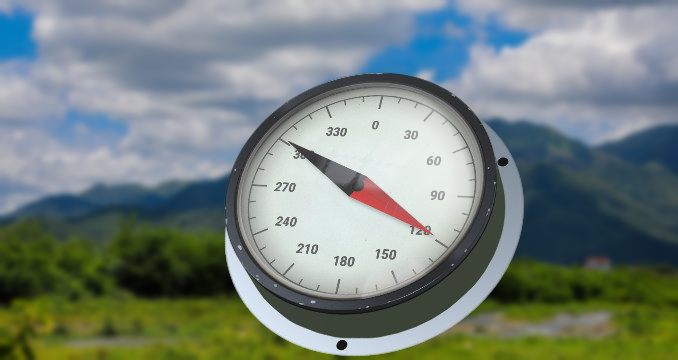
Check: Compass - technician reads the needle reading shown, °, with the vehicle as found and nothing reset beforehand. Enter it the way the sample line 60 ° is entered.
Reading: 120 °
